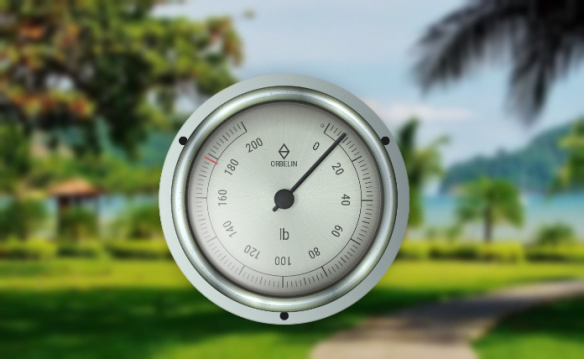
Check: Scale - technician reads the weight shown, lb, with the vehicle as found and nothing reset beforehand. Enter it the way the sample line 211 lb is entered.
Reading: 8 lb
